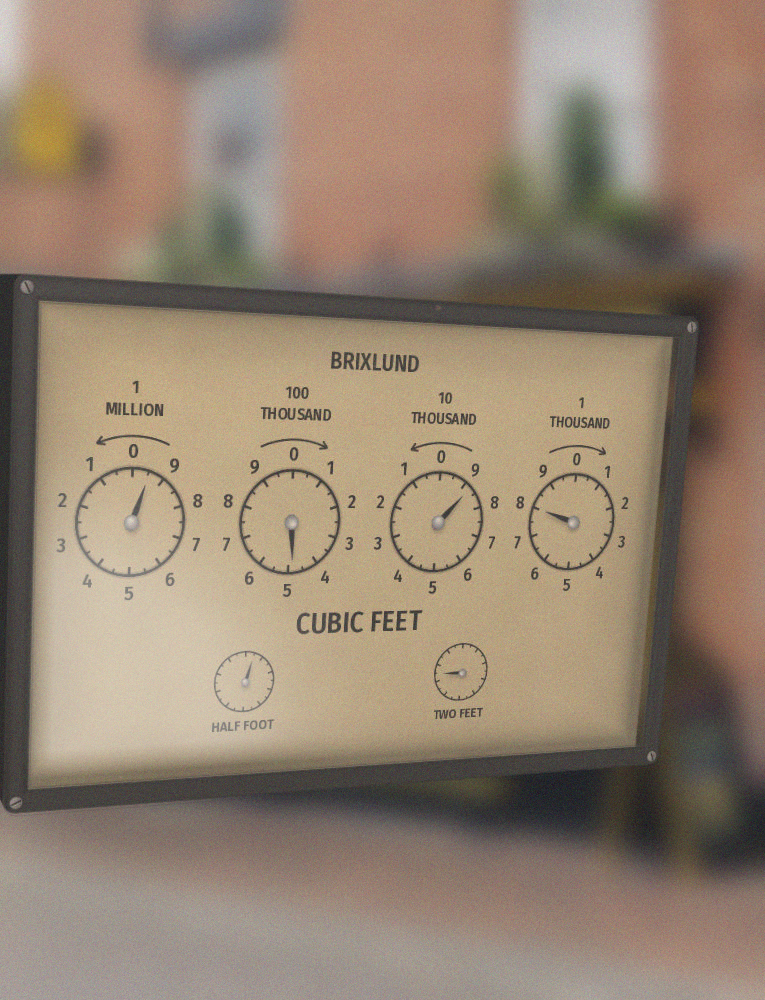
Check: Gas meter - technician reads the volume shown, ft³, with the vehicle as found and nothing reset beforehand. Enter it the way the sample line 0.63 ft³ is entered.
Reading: 948800 ft³
